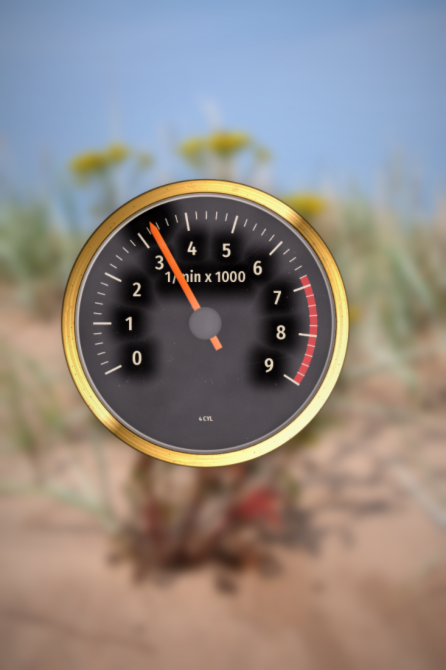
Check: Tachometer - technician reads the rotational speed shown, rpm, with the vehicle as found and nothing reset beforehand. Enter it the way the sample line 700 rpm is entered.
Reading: 3300 rpm
